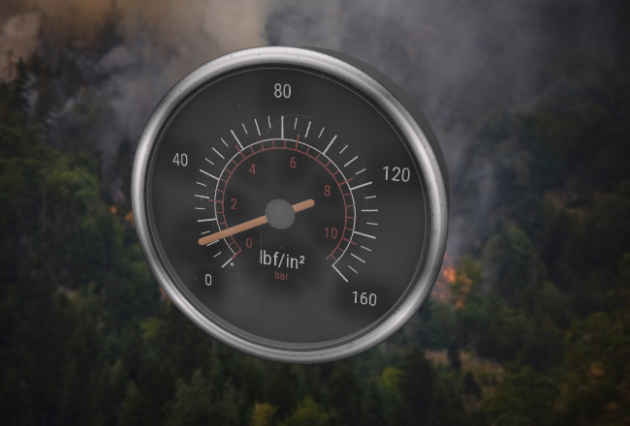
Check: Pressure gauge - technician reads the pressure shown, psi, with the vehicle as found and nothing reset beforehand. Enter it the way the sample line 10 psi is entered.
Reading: 12.5 psi
